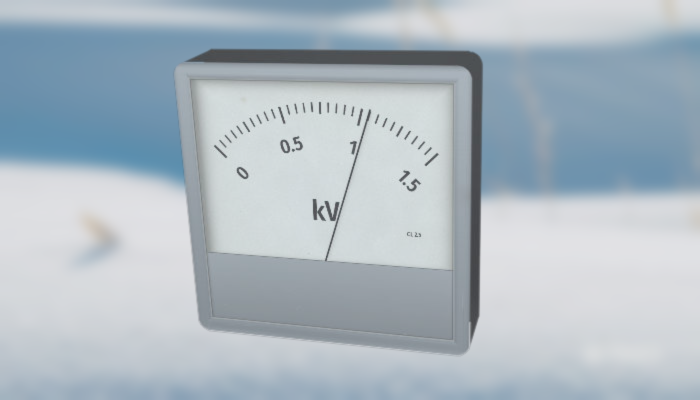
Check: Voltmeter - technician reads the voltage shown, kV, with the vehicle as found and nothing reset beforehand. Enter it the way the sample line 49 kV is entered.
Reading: 1.05 kV
